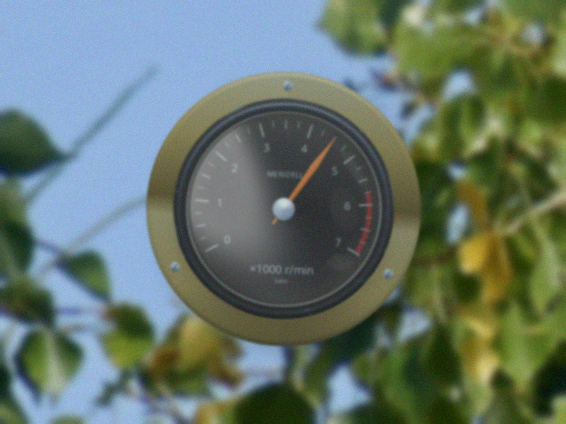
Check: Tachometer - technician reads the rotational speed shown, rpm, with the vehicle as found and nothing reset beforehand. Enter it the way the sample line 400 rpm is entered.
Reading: 4500 rpm
